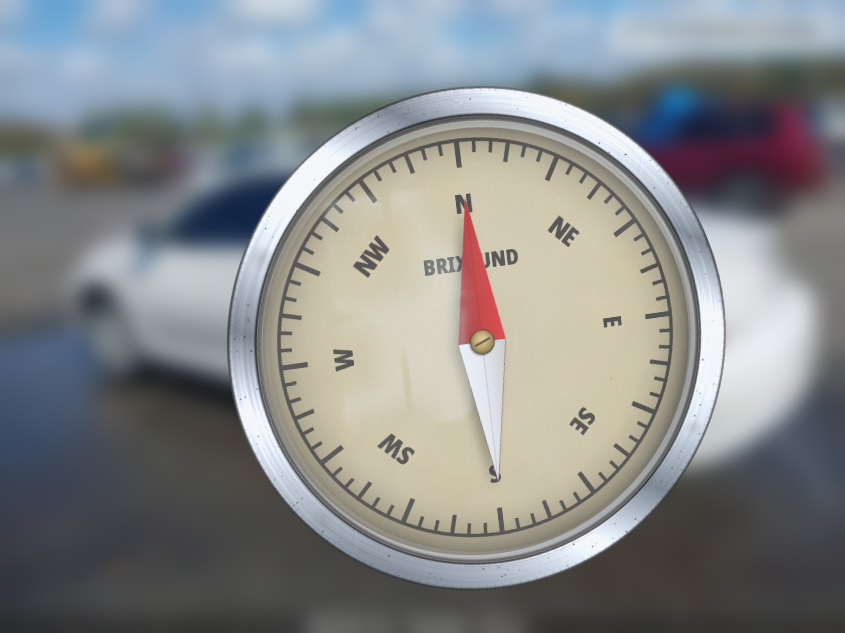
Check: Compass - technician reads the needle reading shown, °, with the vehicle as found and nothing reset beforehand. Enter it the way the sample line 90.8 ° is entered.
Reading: 0 °
